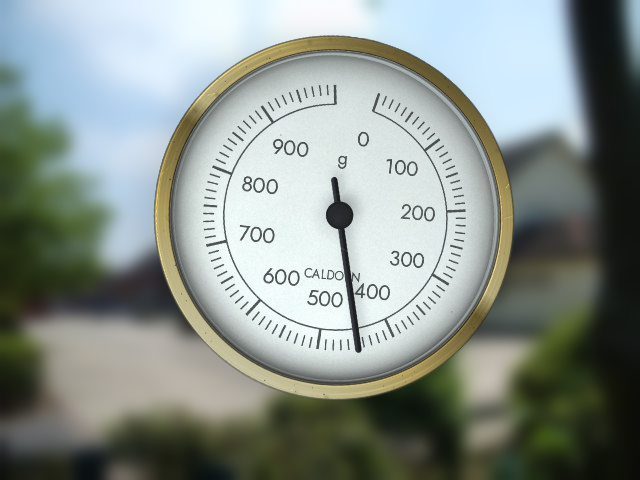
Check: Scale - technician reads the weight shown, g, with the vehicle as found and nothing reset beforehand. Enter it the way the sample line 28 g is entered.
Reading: 450 g
